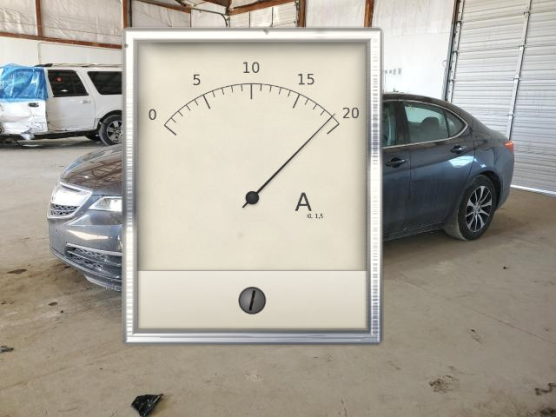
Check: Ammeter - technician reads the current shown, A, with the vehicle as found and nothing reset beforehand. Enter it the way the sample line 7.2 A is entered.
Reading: 19 A
